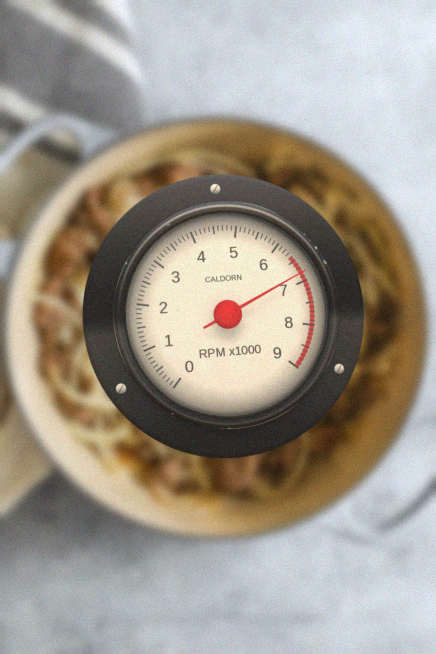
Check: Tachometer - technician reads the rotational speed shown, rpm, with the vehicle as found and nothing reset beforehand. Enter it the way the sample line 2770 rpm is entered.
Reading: 6800 rpm
